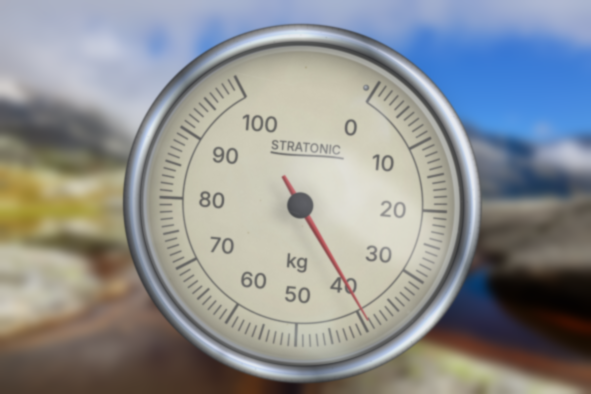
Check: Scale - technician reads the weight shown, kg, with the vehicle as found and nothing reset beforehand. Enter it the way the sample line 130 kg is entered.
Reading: 39 kg
